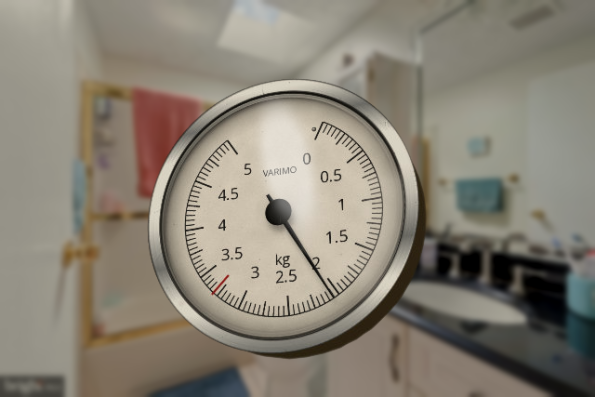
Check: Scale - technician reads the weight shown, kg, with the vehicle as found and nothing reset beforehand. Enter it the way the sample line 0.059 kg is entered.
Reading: 2.05 kg
